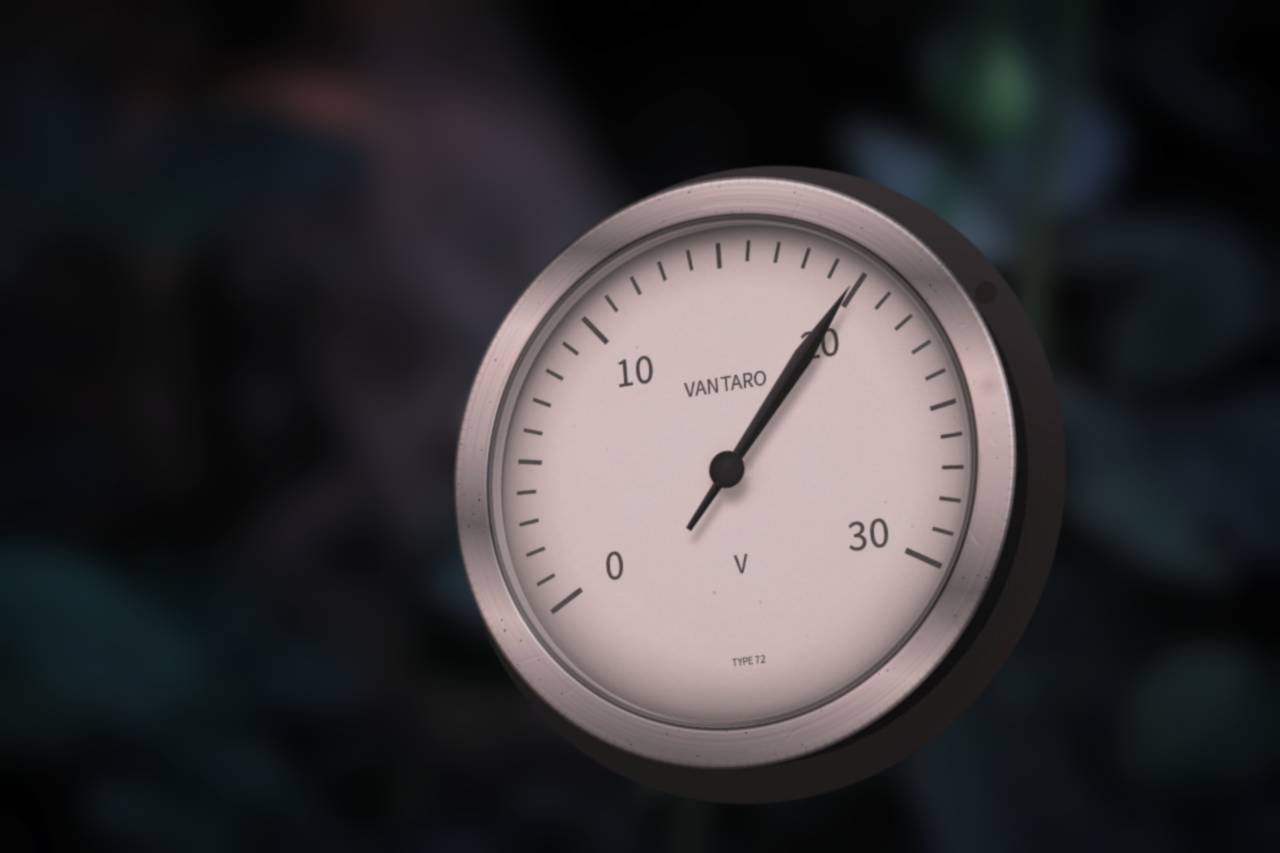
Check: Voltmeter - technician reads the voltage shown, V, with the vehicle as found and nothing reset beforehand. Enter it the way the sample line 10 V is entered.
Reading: 20 V
